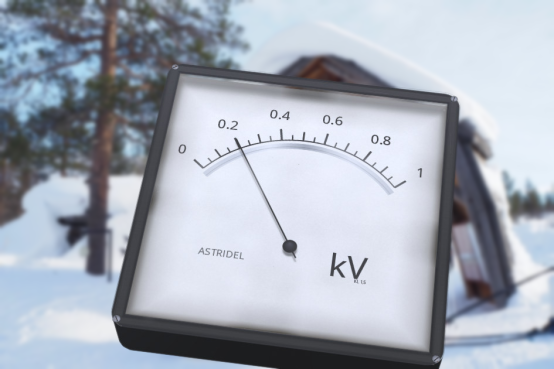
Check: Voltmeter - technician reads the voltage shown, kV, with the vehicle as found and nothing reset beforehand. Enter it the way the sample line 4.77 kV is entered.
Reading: 0.2 kV
